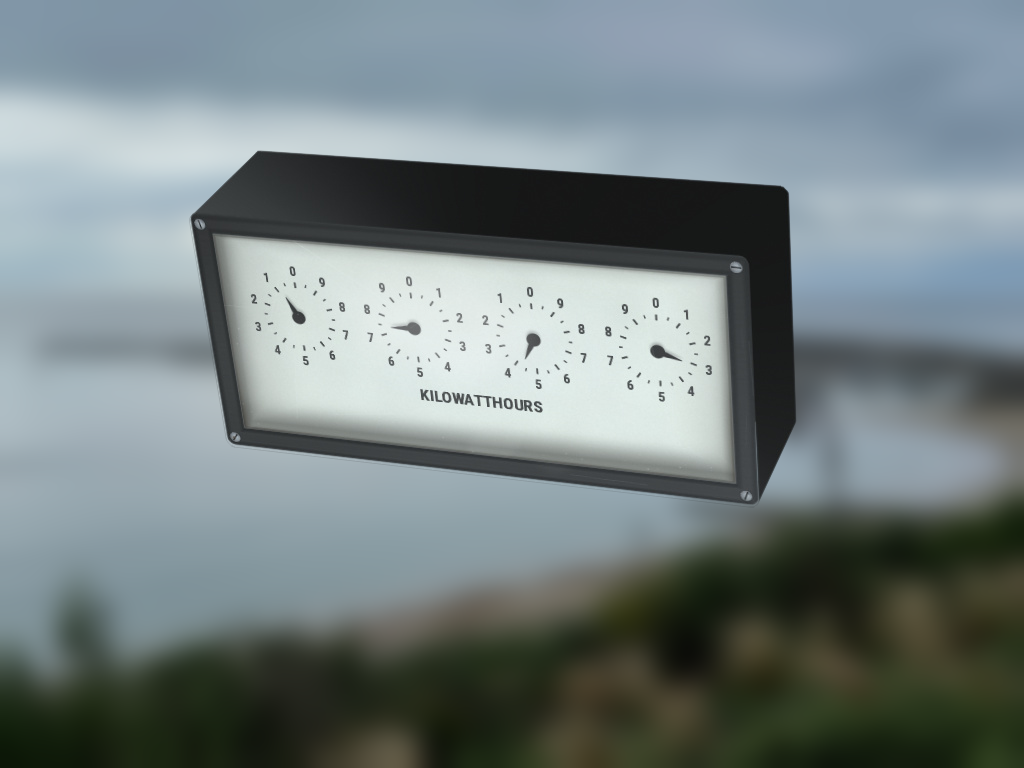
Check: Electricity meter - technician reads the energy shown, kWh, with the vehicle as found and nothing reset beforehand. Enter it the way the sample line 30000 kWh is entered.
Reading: 743 kWh
